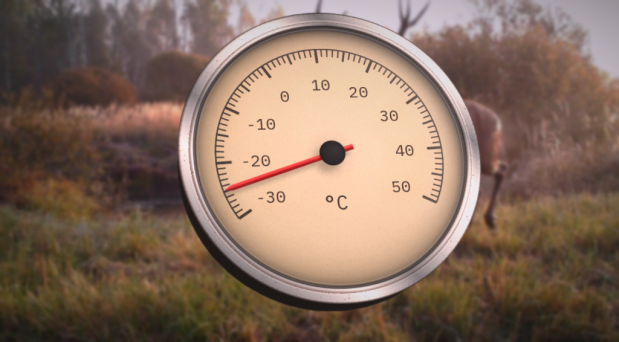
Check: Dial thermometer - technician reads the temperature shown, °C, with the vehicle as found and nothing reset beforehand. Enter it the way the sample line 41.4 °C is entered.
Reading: -25 °C
